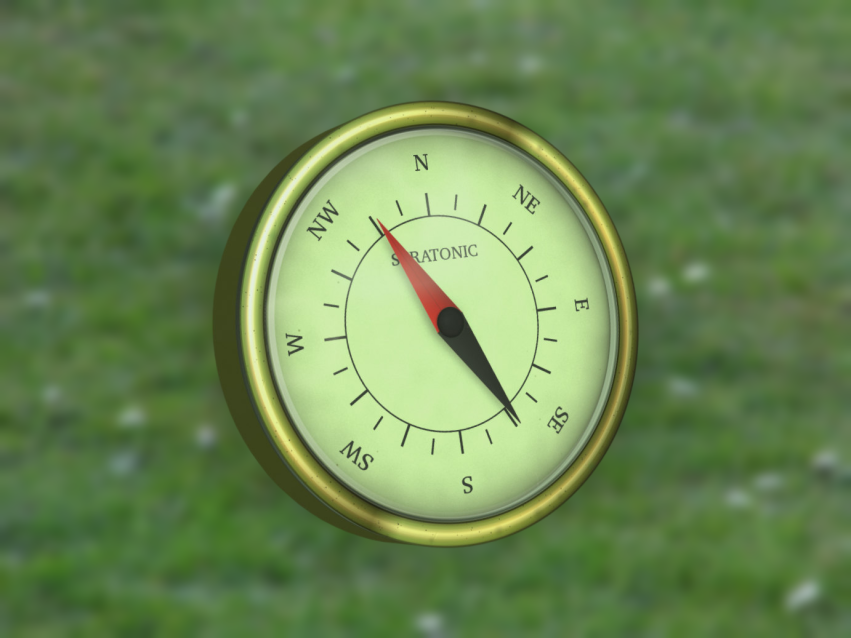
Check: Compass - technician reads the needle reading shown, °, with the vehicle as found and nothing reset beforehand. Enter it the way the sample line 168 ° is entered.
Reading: 330 °
